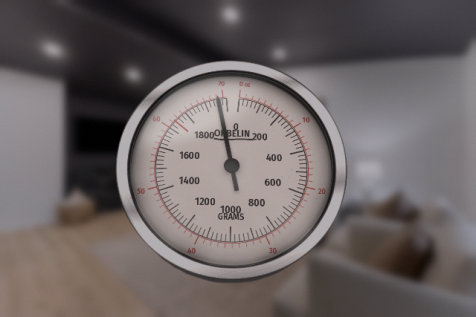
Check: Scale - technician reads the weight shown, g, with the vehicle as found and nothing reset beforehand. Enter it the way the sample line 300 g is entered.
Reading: 1960 g
